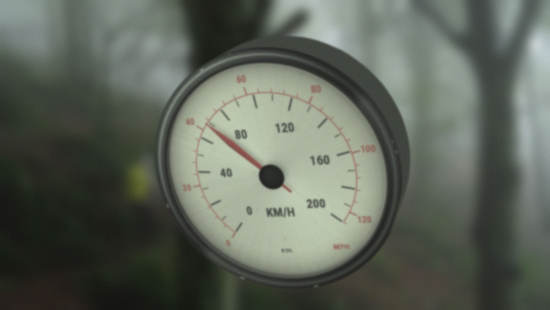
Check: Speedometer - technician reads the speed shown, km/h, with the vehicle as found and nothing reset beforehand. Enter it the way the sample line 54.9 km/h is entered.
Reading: 70 km/h
